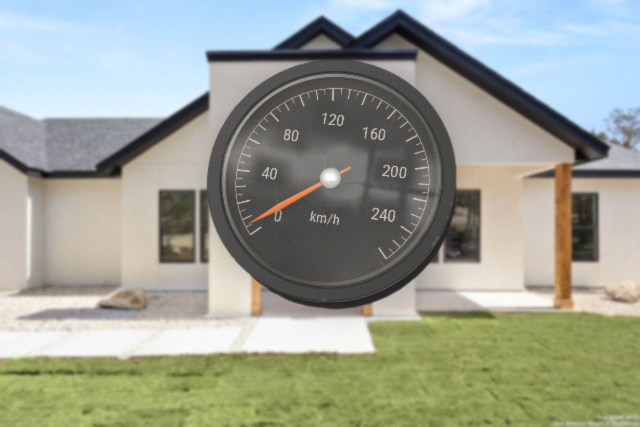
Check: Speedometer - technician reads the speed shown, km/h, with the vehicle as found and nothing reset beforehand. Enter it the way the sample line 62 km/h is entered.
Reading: 5 km/h
